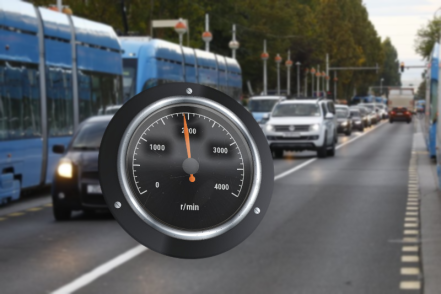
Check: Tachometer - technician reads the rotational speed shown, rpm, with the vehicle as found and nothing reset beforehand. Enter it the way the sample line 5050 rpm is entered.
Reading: 1900 rpm
